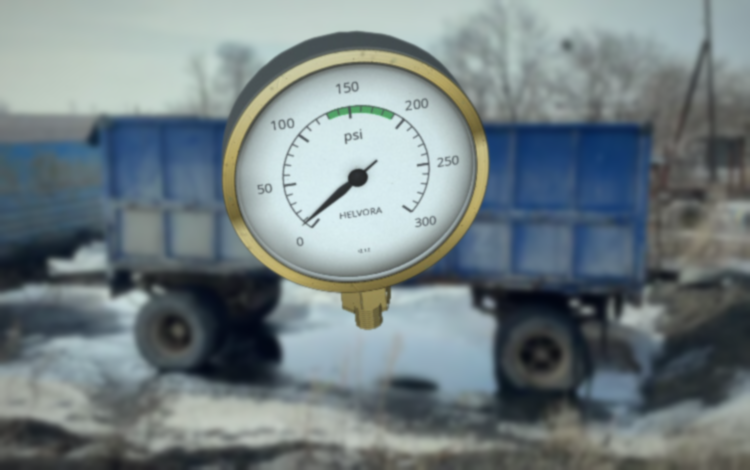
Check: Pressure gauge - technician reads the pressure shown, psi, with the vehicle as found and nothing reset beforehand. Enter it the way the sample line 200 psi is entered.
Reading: 10 psi
